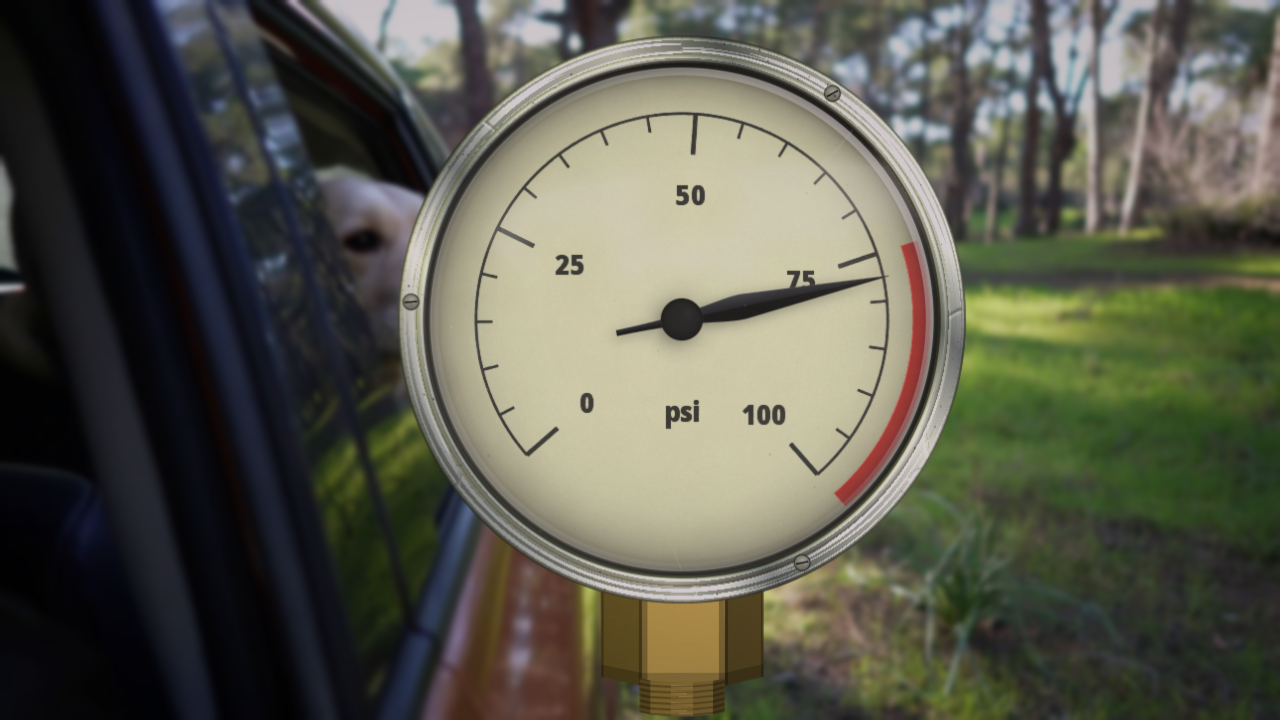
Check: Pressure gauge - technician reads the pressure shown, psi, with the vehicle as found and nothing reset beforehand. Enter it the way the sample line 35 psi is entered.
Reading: 77.5 psi
